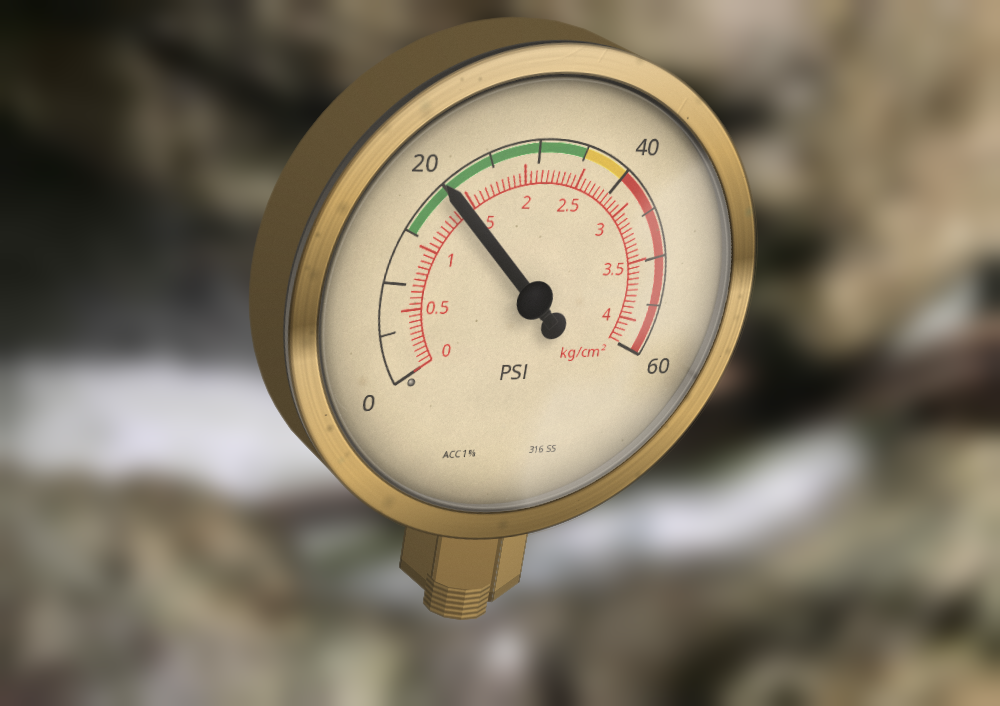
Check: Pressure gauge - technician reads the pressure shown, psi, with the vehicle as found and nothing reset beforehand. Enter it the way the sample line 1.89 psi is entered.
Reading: 20 psi
